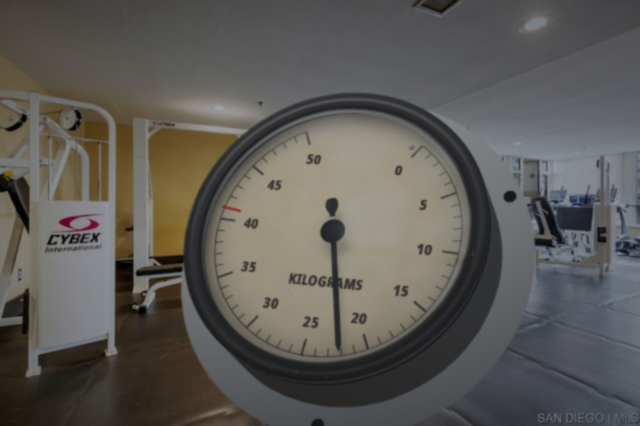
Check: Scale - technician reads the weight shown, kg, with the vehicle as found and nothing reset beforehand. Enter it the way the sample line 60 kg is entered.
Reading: 22 kg
